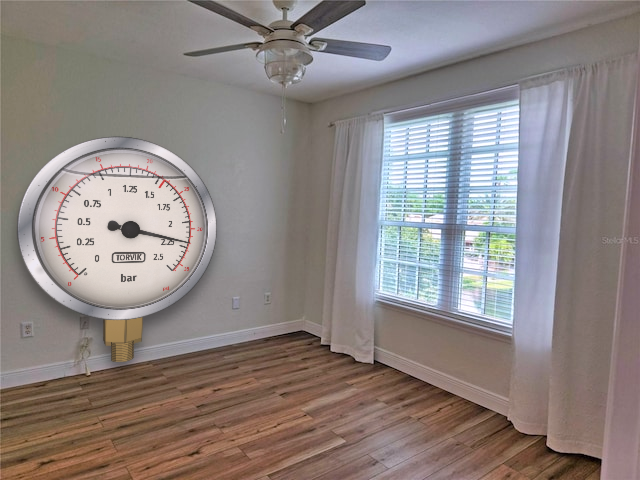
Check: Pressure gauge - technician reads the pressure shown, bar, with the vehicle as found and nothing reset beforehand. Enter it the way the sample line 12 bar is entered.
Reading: 2.2 bar
